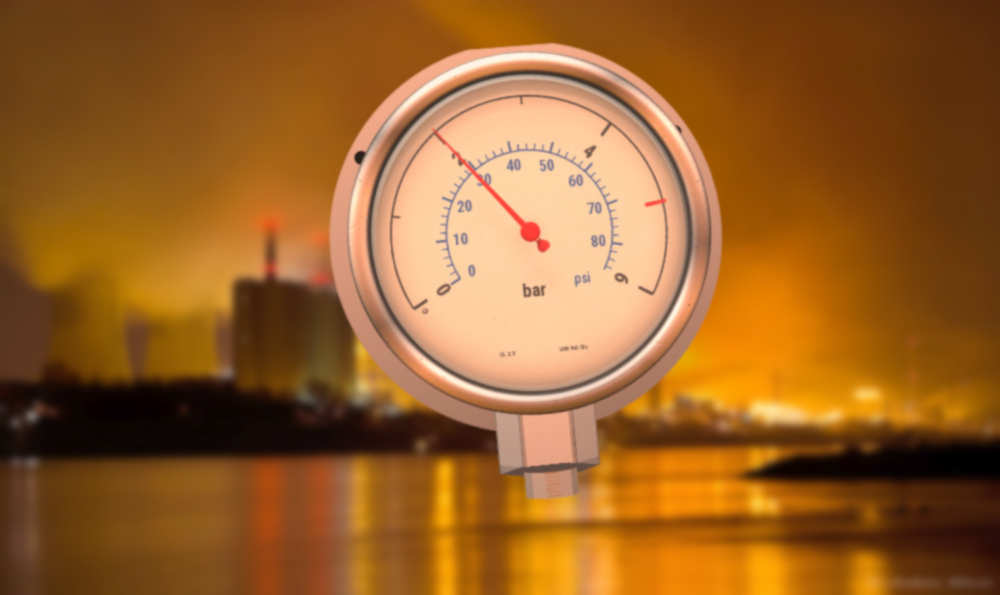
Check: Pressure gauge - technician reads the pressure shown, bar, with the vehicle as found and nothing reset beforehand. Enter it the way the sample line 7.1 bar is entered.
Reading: 2 bar
